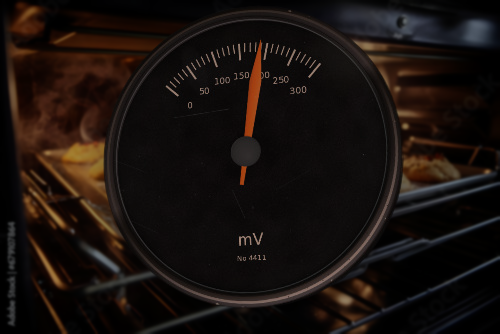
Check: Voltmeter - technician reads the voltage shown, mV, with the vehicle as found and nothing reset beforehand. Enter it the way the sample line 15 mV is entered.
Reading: 190 mV
